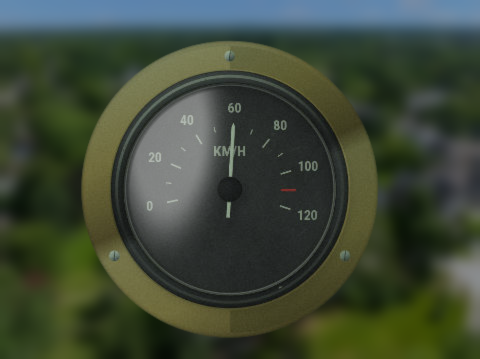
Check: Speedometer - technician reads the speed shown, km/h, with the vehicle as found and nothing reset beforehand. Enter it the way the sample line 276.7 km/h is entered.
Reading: 60 km/h
